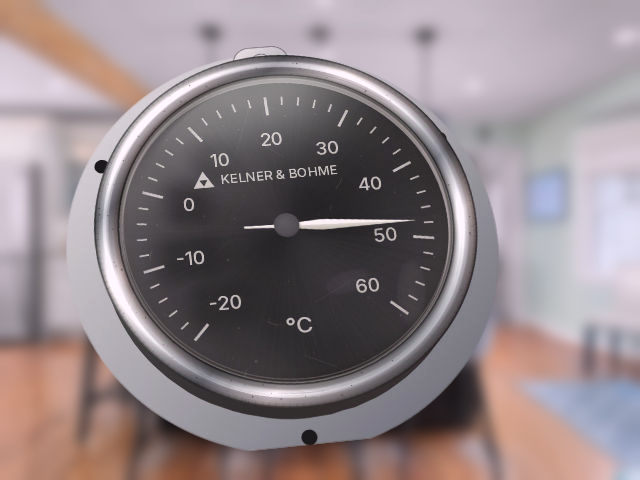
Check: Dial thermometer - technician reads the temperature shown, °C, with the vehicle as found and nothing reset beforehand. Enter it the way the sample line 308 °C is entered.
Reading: 48 °C
